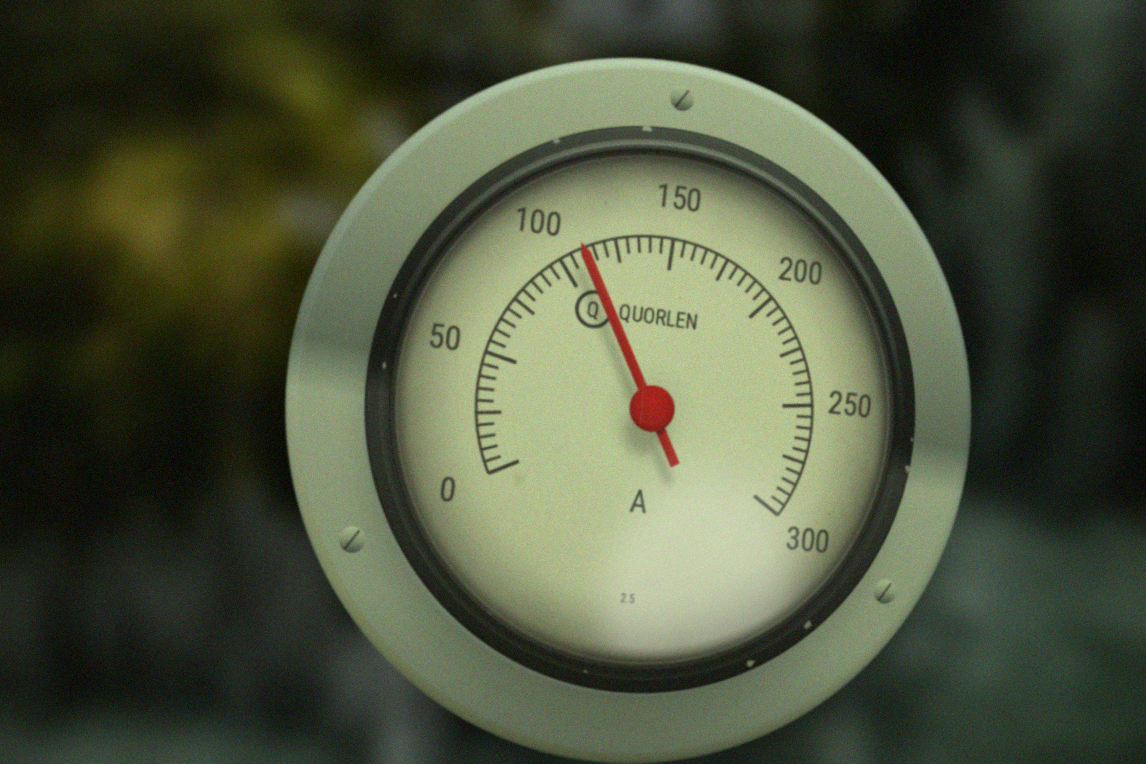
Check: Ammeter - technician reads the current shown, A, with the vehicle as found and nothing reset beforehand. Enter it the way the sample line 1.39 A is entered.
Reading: 110 A
